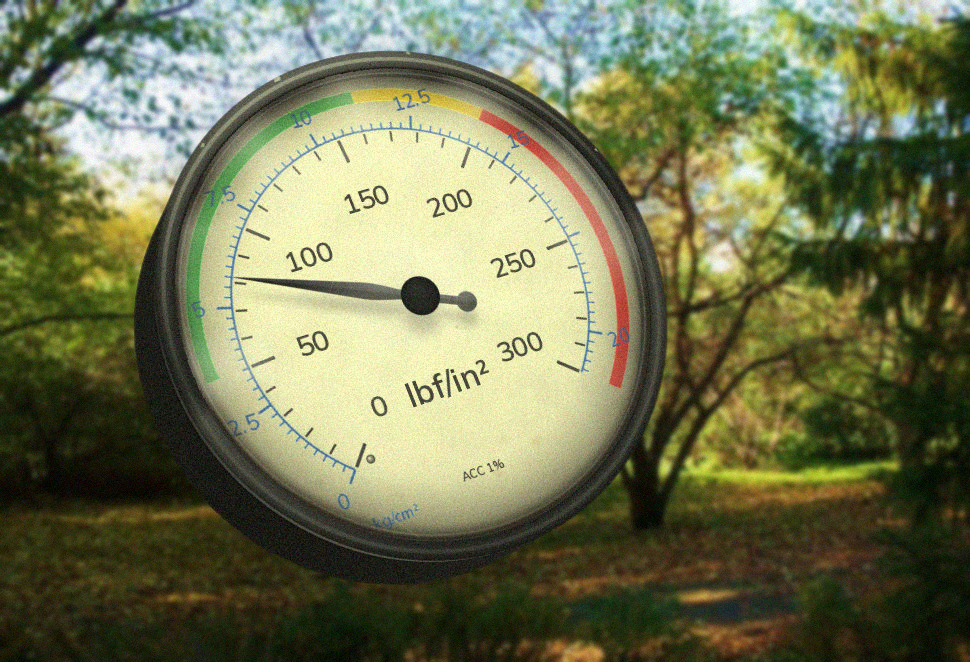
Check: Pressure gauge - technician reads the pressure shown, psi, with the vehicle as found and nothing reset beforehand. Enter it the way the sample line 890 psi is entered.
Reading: 80 psi
